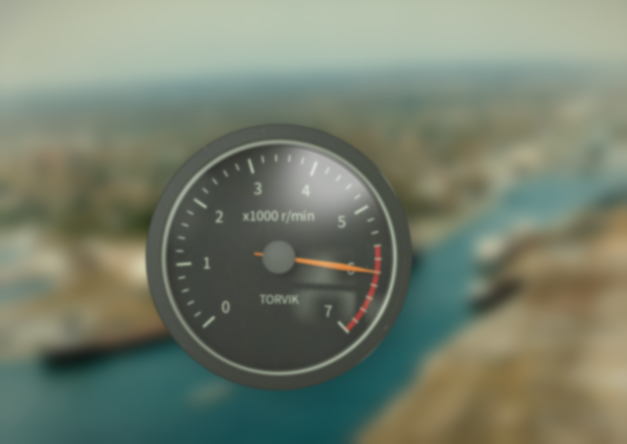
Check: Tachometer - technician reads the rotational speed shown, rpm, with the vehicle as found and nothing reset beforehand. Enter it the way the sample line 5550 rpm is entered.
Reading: 6000 rpm
